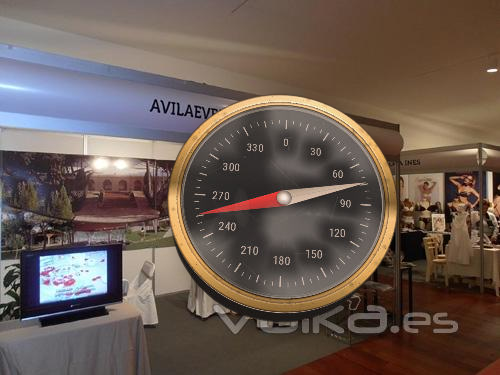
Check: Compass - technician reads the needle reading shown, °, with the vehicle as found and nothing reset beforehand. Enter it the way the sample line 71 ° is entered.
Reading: 255 °
